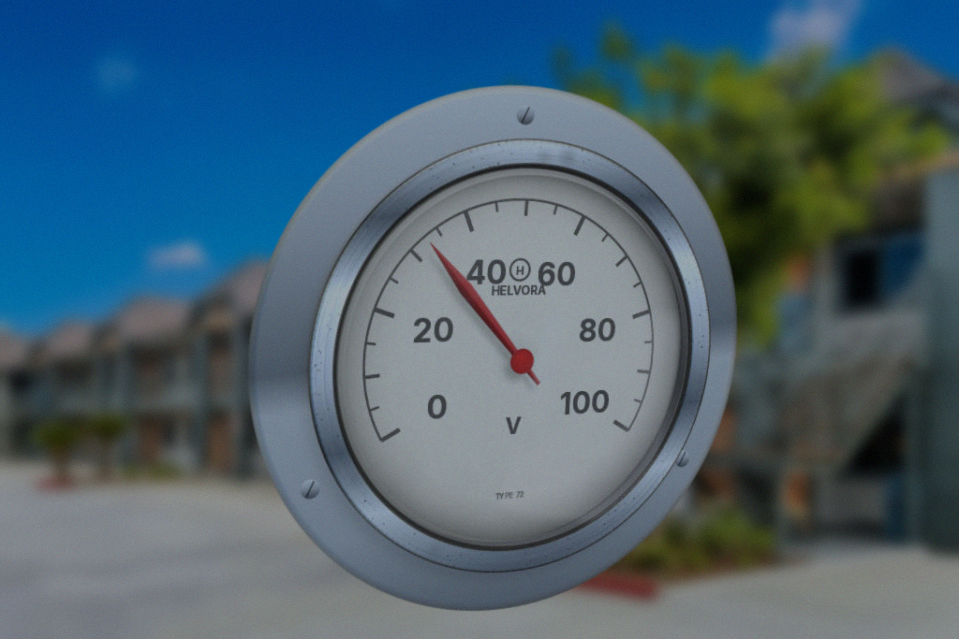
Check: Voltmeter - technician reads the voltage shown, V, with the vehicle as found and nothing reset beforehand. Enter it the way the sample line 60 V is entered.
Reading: 32.5 V
